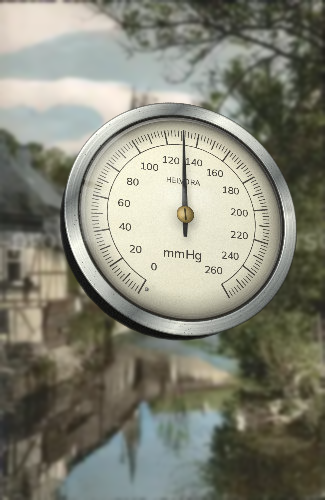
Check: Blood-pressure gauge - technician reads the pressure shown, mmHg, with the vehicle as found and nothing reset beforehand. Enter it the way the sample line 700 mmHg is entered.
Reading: 130 mmHg
